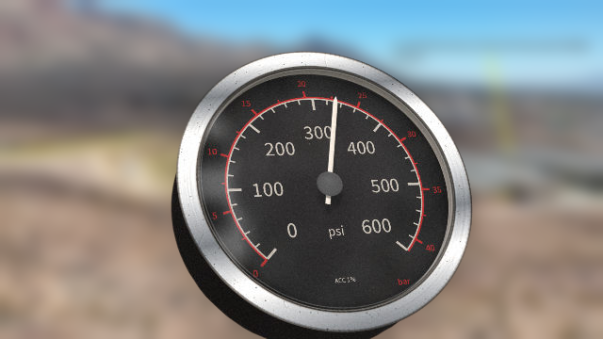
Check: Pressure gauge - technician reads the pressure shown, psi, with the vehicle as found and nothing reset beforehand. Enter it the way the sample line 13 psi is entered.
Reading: 330 psi
